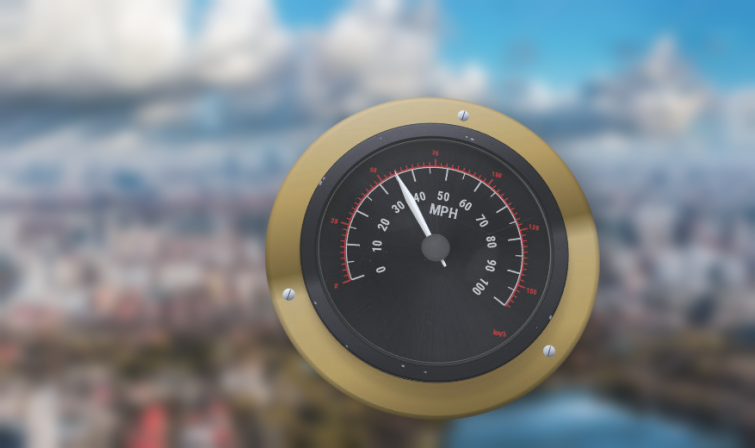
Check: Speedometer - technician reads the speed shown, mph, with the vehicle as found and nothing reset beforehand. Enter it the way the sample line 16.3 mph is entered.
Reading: 35 mph
